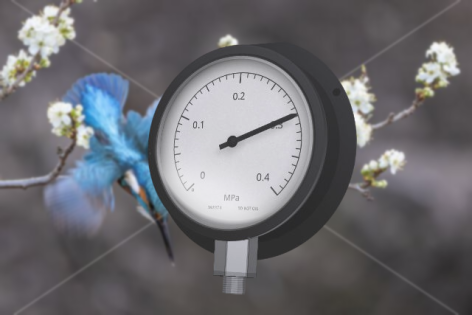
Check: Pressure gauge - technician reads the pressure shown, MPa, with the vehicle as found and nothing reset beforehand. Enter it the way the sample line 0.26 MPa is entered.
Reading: 0.3 MPa
